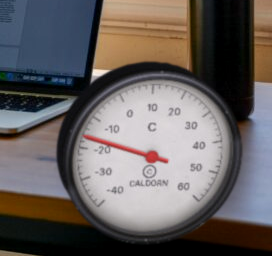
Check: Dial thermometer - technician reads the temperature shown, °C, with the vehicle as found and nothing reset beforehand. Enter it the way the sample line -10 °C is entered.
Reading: -16 °C
